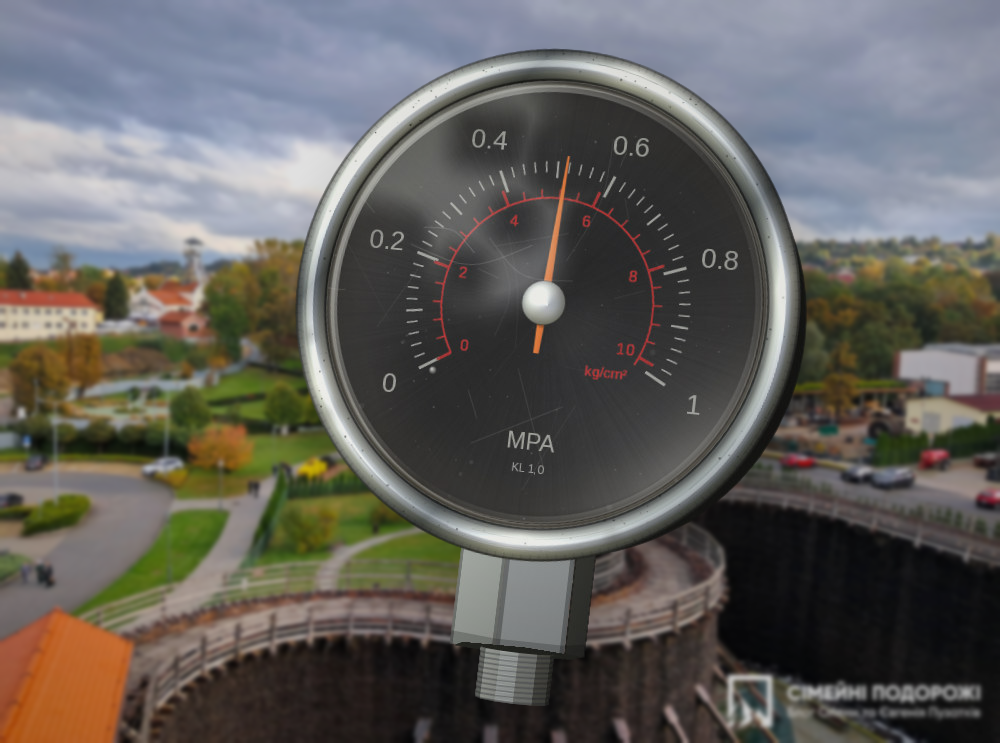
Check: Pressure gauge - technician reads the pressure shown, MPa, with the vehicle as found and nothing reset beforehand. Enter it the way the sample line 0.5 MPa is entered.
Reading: 0.52 MPa
